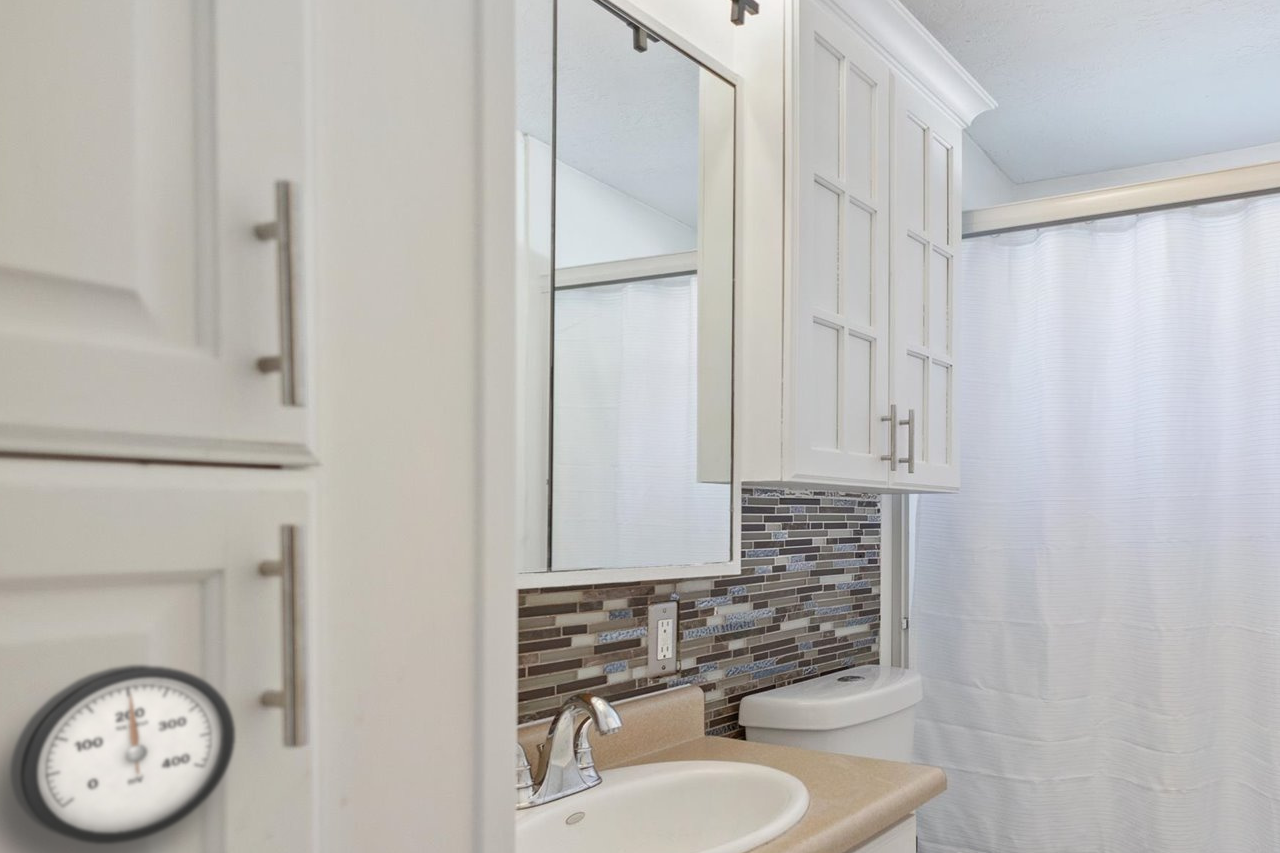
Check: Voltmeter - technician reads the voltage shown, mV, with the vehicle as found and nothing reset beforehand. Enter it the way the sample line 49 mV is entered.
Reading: 200 mV
